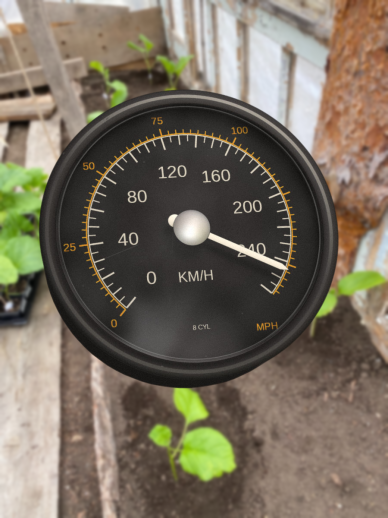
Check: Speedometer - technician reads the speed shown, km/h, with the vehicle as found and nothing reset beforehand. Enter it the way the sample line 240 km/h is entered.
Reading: 245 km/h
